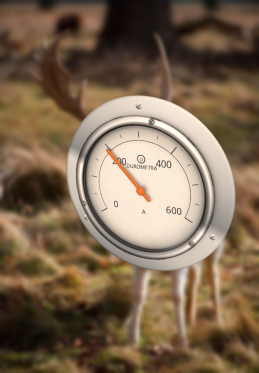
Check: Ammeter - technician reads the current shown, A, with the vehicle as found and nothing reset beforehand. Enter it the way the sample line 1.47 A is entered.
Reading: 200 A
